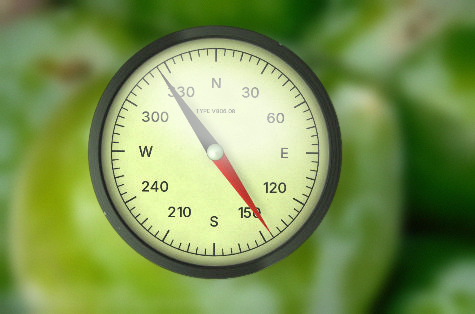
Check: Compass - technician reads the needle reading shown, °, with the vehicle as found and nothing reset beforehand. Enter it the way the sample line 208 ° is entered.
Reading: 145 °
